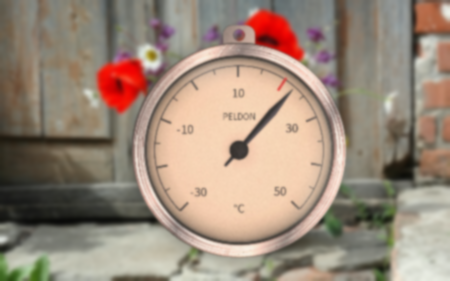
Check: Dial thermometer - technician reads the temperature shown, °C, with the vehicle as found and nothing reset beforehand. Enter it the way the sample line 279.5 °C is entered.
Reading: 22.5 °C
